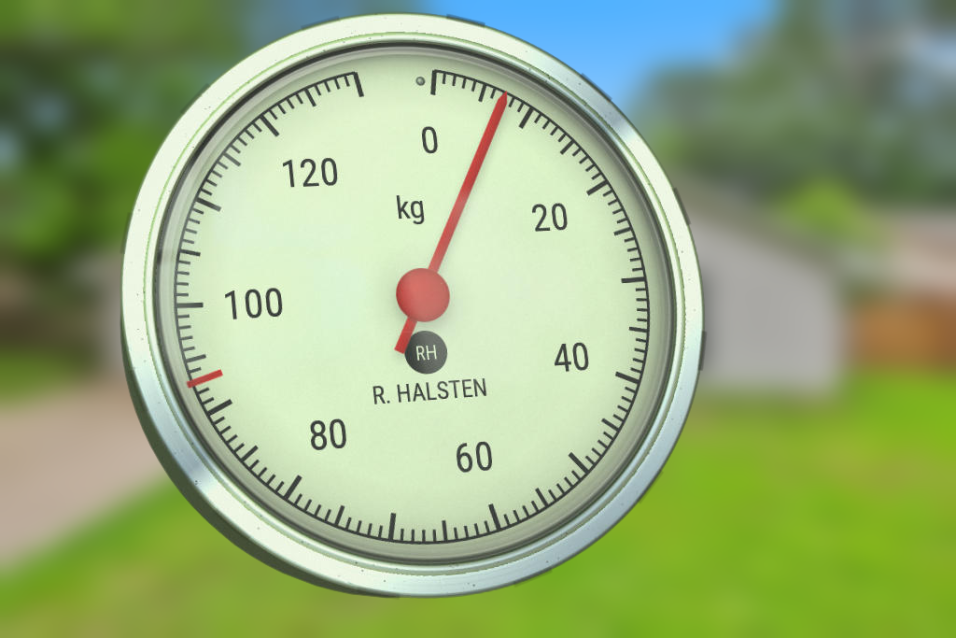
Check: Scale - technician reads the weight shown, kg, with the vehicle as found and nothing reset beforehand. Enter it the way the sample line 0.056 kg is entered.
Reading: 7 kg
